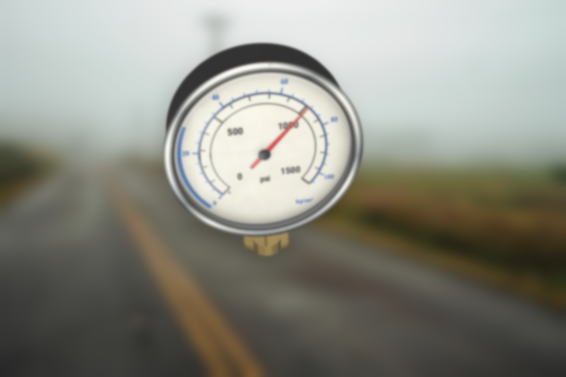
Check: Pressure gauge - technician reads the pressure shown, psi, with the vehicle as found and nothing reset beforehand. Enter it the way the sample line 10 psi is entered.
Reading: 1000 psi
